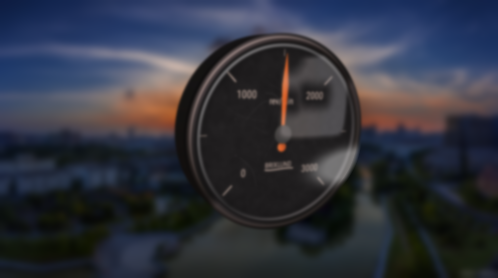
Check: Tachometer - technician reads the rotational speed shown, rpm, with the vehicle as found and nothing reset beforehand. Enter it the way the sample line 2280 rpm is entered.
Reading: 1500 rpm
